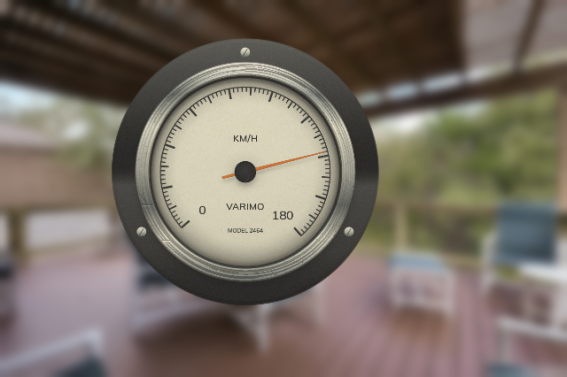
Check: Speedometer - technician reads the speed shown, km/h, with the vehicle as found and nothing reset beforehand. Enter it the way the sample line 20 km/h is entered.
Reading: 138 km/h
